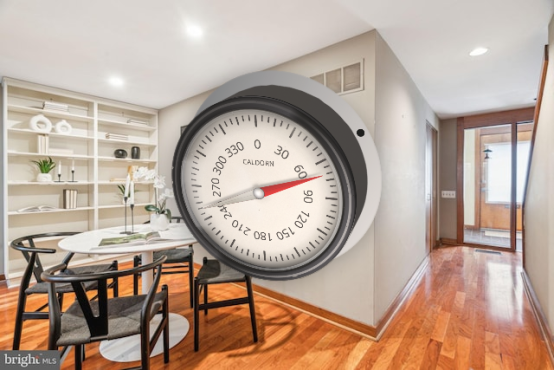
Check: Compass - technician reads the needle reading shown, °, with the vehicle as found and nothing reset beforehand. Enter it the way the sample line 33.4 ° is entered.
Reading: 70 °
